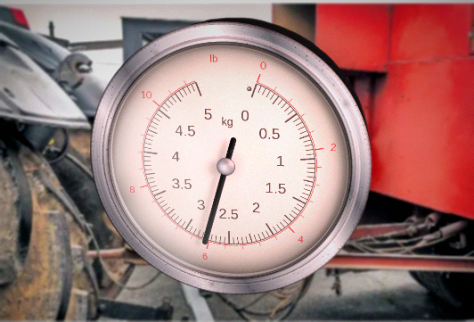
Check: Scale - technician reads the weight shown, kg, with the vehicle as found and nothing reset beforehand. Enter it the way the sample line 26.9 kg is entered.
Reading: 2.75 kg
